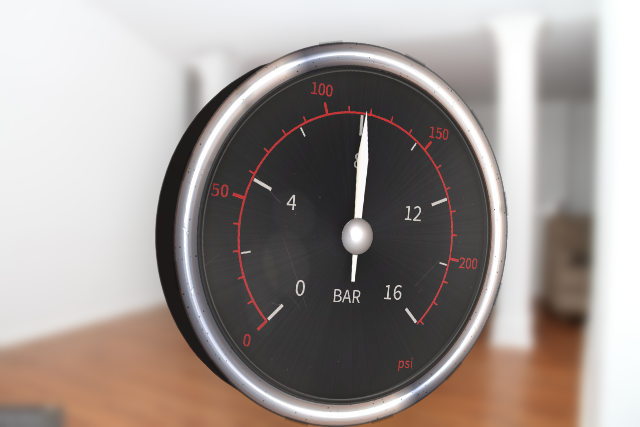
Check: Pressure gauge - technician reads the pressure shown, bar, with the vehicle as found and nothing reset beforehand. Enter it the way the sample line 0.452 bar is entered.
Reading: 8 bar
